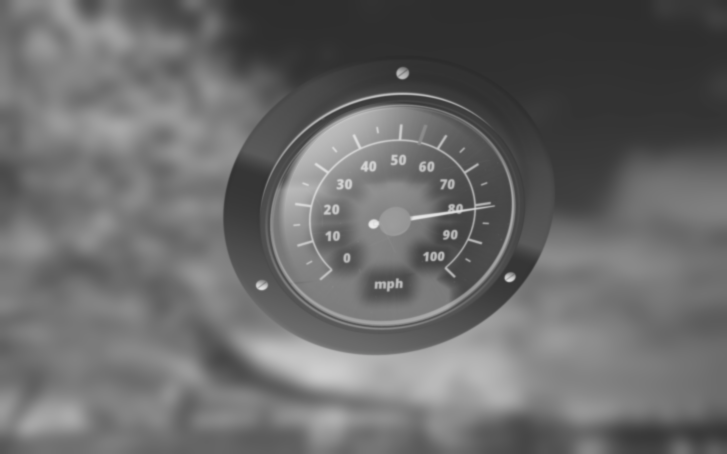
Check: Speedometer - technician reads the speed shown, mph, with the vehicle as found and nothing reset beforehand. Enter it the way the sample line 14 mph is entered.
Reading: 80 mph
